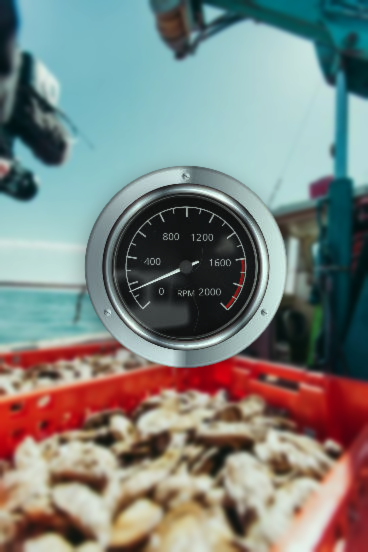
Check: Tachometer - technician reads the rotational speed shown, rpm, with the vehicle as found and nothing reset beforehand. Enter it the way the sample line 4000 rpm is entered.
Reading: 150 rpm
